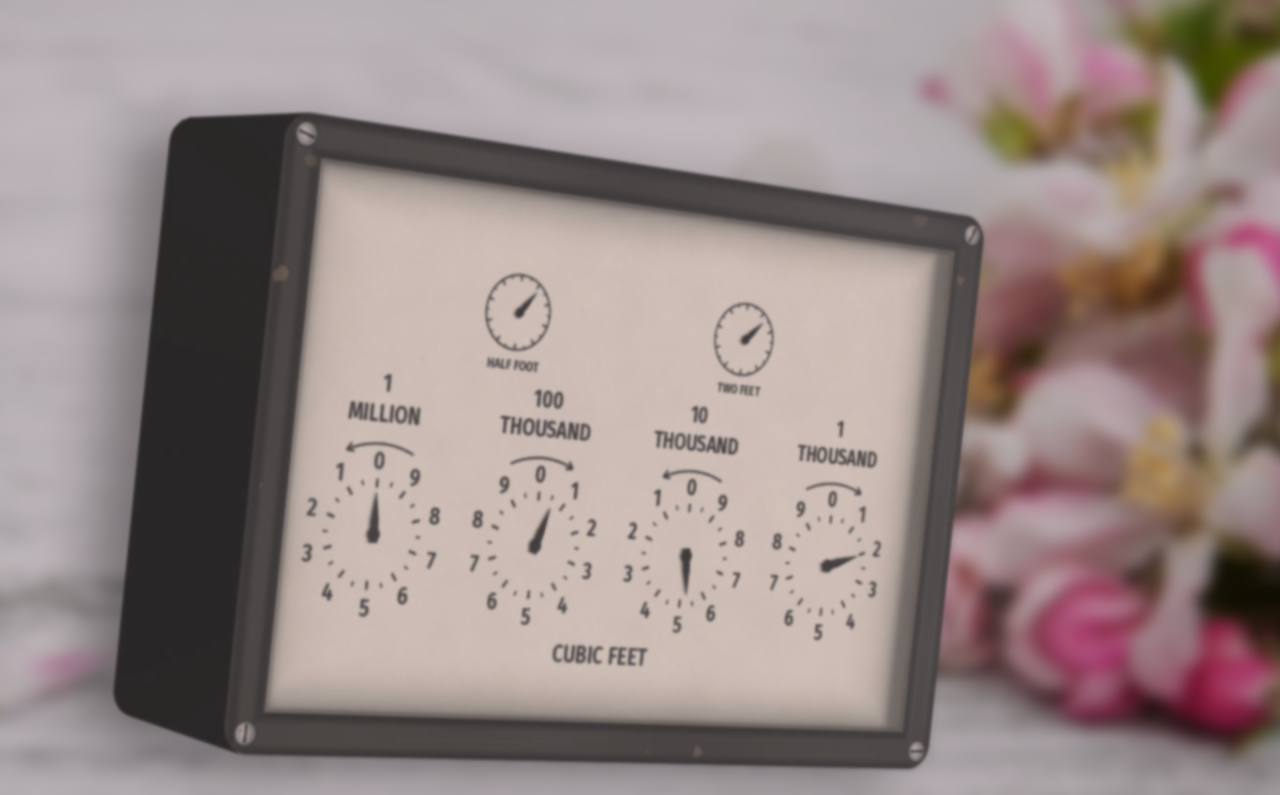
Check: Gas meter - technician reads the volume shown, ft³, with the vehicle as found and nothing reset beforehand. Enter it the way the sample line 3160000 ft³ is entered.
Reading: 5200 ft³
